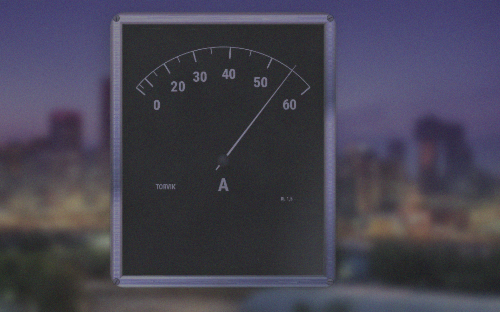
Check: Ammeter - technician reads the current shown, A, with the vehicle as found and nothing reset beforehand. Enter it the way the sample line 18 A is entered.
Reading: 55 A
